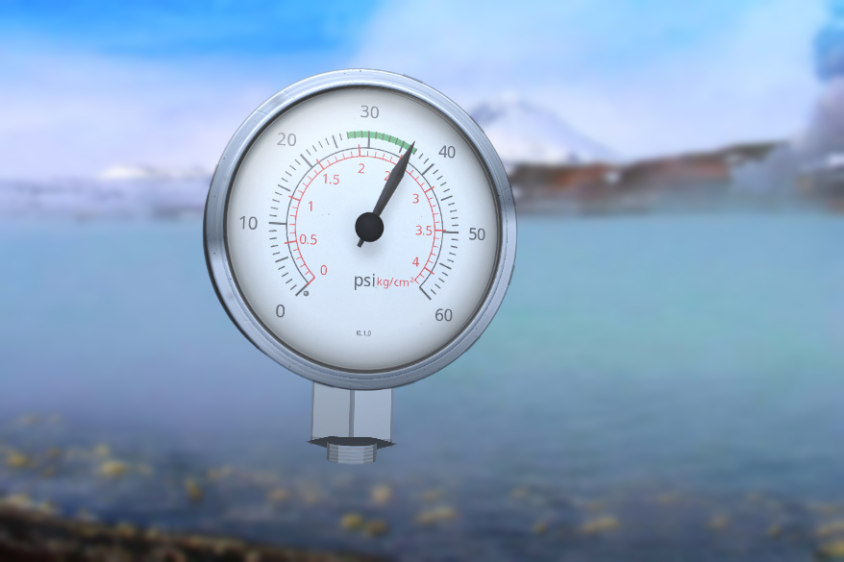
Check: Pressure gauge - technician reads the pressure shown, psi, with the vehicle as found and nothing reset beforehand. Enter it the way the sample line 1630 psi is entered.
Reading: 36 psi
